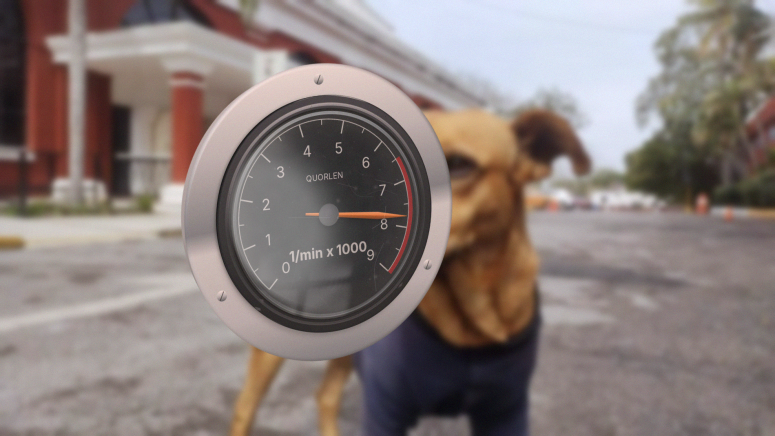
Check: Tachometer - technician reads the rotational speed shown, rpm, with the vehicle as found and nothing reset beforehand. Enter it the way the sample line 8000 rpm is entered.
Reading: 7750 rpm
